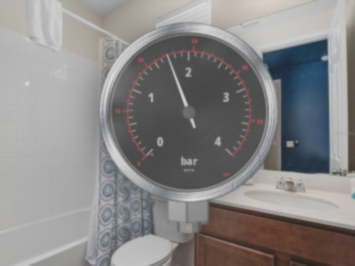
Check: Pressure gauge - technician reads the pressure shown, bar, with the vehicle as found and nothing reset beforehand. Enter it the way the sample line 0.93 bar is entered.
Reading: 1.7 bar
